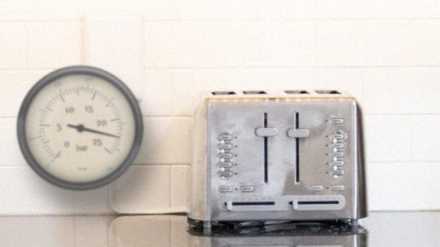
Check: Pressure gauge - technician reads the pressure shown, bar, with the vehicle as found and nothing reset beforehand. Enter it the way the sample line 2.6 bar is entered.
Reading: 22.5 bar
